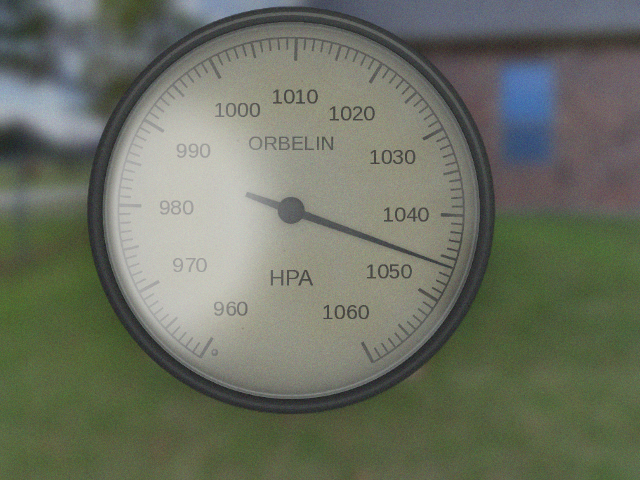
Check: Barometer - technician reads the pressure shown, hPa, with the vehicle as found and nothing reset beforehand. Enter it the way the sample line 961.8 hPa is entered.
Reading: 1046 hPa
